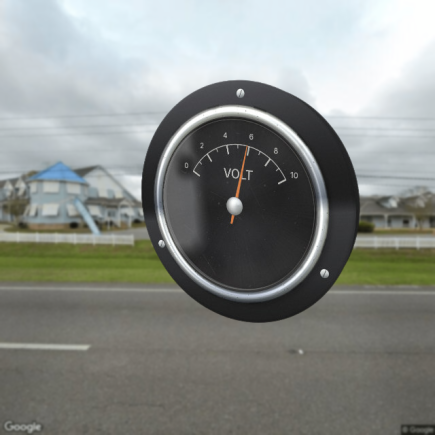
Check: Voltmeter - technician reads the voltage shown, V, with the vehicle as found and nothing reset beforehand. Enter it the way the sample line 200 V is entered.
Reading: 6 V
